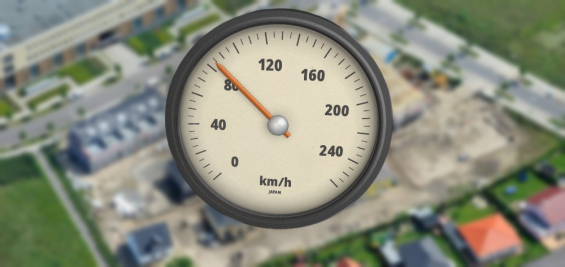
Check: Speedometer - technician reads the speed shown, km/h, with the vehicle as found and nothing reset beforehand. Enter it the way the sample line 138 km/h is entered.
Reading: 85 km/h
